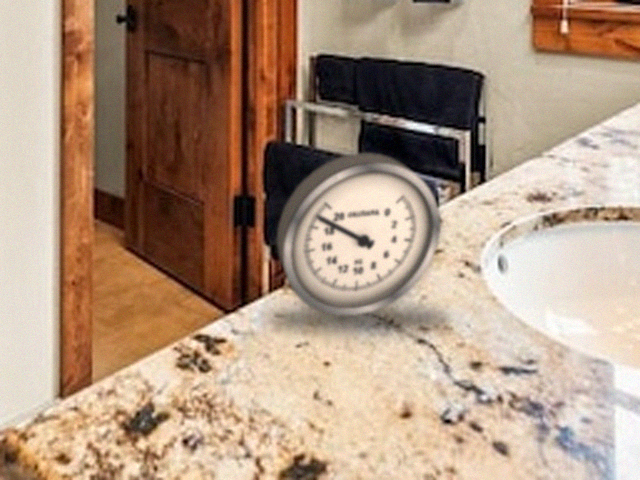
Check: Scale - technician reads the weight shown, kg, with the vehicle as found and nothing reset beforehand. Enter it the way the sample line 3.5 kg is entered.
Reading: 19 kg
